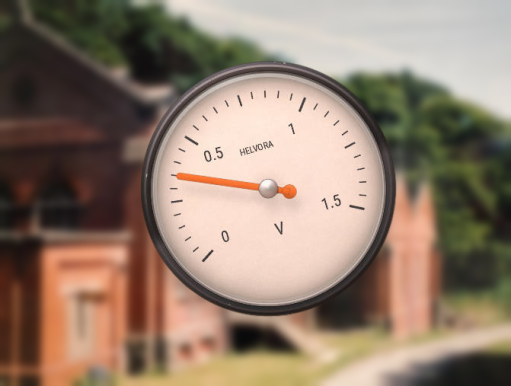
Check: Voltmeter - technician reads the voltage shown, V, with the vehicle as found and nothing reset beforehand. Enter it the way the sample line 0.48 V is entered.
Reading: 0.35 V
